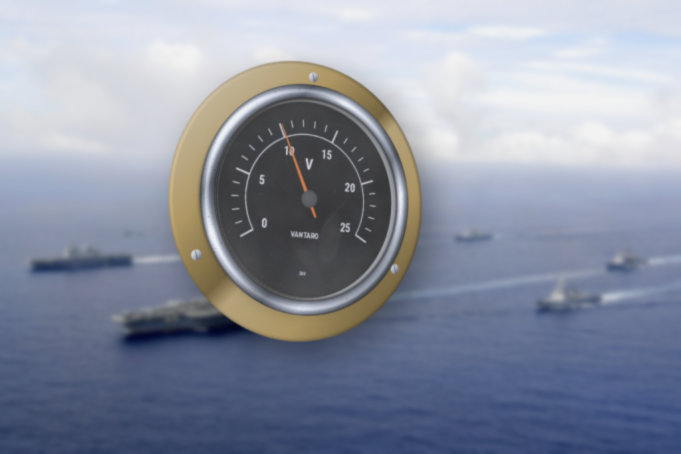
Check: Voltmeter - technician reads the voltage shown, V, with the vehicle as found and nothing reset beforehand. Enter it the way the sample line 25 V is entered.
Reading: 10 V
